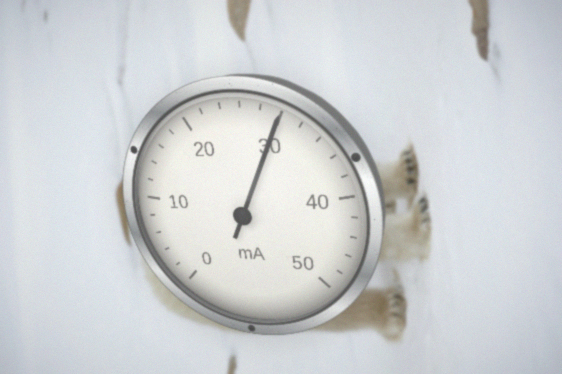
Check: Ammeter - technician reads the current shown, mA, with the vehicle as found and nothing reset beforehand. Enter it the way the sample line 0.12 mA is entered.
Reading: 30 mA
